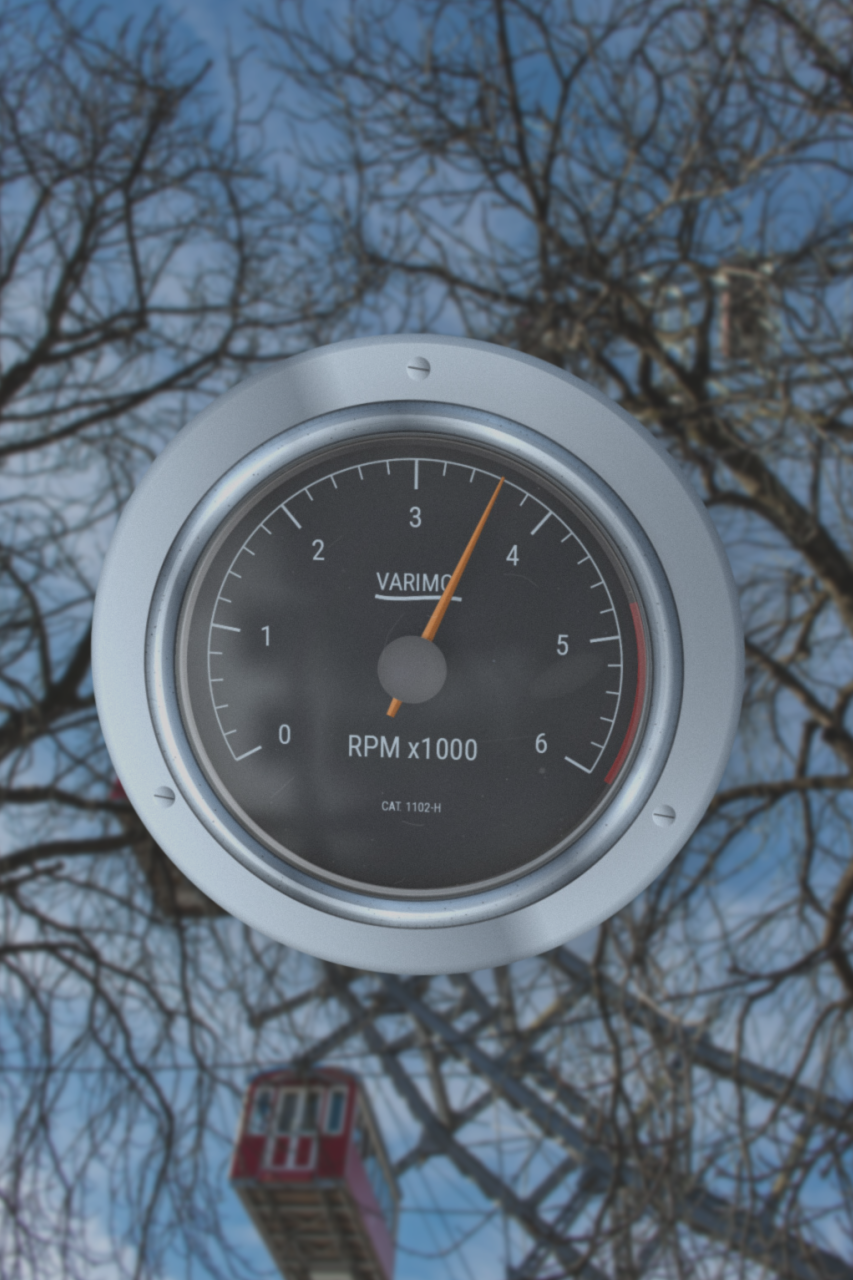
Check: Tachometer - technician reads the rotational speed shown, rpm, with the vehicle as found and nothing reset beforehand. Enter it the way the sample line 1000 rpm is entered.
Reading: 3600 rpm
